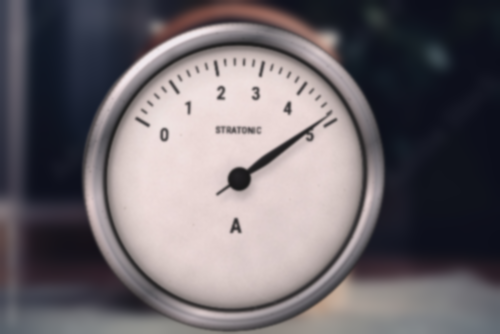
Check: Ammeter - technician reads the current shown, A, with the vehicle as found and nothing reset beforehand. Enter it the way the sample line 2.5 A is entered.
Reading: 4.8 A
